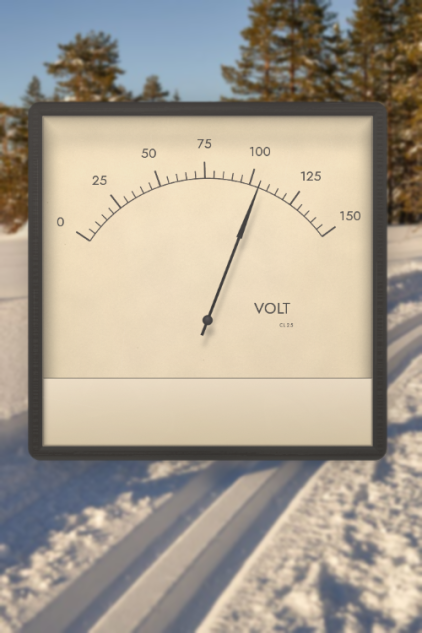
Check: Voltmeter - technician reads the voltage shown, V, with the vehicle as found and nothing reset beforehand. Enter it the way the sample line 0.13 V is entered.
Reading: 105 V
